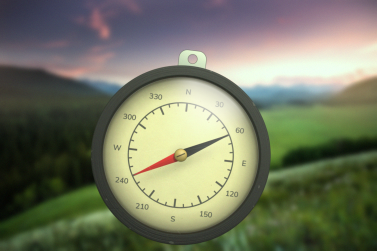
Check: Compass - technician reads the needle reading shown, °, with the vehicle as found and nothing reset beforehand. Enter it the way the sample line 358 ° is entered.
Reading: 240 °
